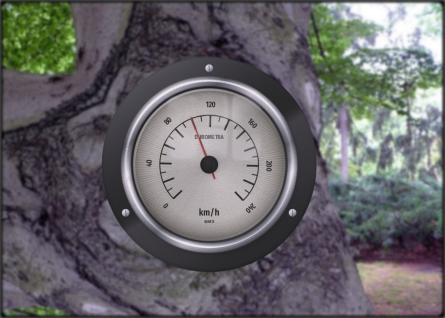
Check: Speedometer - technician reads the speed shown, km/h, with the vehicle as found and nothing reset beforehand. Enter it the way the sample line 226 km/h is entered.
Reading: 100 km/h
